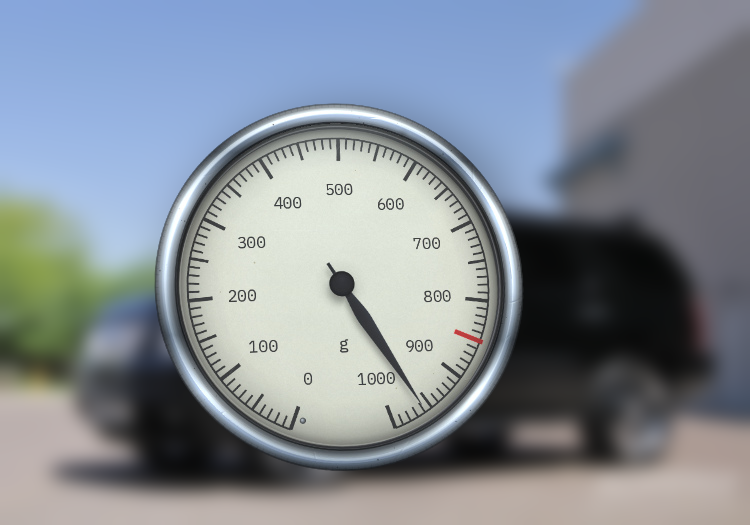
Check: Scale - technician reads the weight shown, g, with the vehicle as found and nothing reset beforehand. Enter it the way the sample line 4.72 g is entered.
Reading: 960 g
